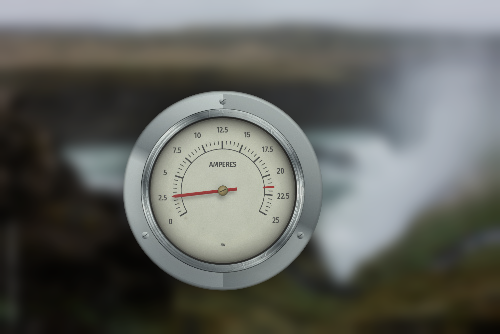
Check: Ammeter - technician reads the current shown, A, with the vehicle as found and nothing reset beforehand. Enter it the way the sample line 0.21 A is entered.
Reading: 2.5 A
